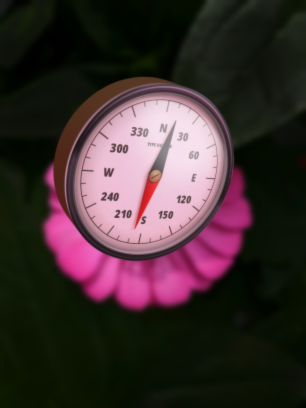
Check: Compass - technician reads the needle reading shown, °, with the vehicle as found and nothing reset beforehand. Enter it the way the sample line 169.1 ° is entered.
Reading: 190 °
